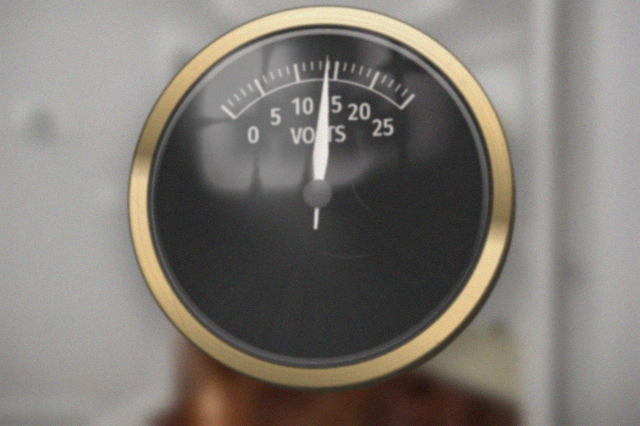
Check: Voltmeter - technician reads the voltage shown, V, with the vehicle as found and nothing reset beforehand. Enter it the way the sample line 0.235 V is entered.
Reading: 14 V
